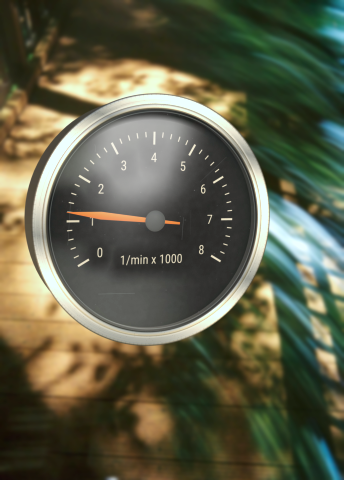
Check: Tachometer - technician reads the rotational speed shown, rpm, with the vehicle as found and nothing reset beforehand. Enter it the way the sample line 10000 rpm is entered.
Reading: 1200 rpm
